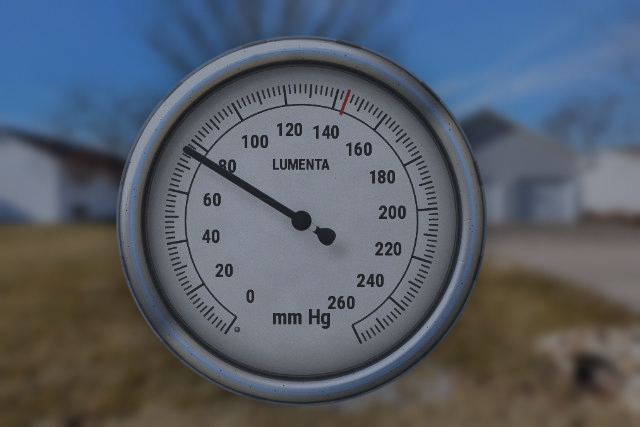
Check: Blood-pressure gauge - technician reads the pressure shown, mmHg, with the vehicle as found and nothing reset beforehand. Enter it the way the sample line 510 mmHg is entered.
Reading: 76 mmHg
